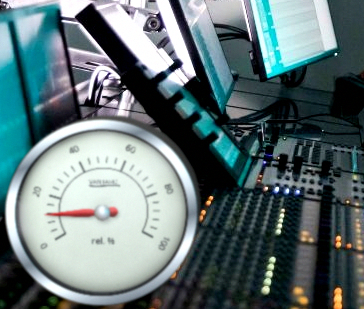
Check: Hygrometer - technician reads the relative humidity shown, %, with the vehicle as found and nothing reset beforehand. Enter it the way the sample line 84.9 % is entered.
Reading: 12 %
